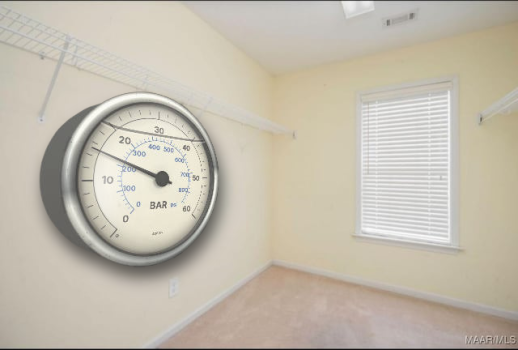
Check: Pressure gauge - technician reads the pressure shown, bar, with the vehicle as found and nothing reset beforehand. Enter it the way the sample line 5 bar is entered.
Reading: 15 bar
